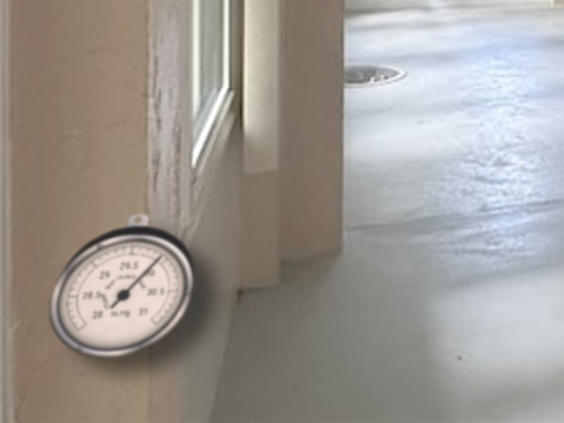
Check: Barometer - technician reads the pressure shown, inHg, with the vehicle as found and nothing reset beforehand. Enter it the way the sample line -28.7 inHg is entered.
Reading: 29.9 inHg
